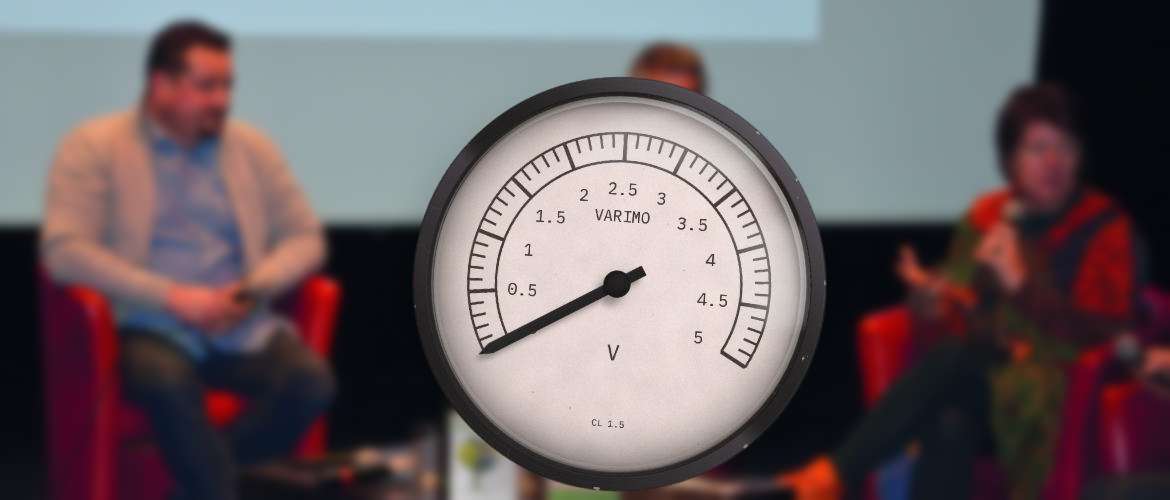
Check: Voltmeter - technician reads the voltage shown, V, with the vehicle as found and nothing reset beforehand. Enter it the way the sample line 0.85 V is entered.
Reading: 0 V
